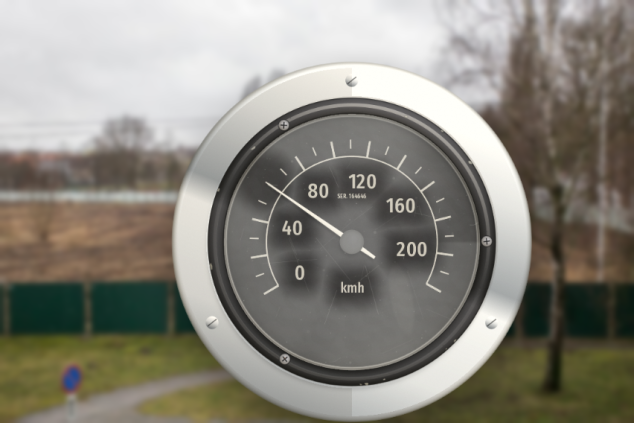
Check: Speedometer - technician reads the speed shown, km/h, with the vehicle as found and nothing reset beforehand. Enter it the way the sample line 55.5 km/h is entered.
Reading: 60 km/h
